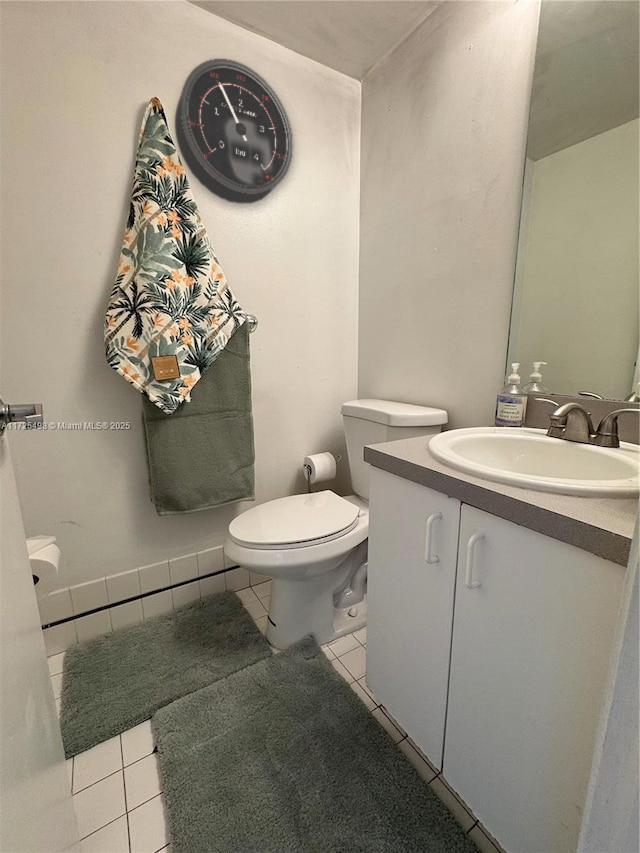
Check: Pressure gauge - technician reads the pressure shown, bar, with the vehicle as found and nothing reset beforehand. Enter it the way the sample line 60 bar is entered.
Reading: 1.5 bar
